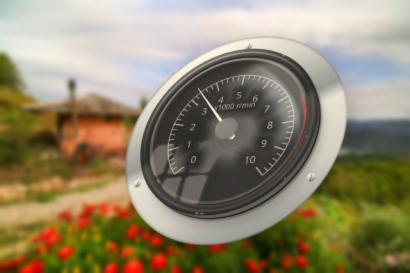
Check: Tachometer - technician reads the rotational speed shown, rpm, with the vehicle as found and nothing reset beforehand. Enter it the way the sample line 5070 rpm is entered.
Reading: 3400 rpm
